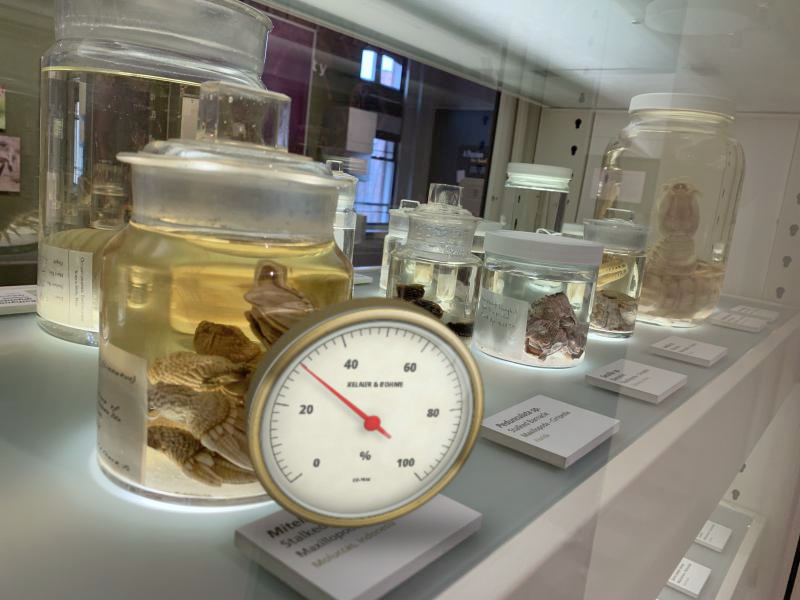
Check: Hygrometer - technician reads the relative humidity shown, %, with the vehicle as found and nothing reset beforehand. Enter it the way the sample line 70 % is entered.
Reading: 30 %
